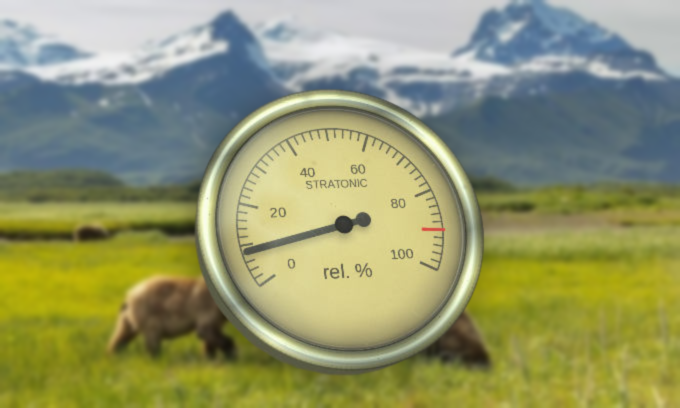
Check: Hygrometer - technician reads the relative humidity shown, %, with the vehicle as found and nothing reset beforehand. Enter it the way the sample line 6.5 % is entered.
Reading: 8 %
